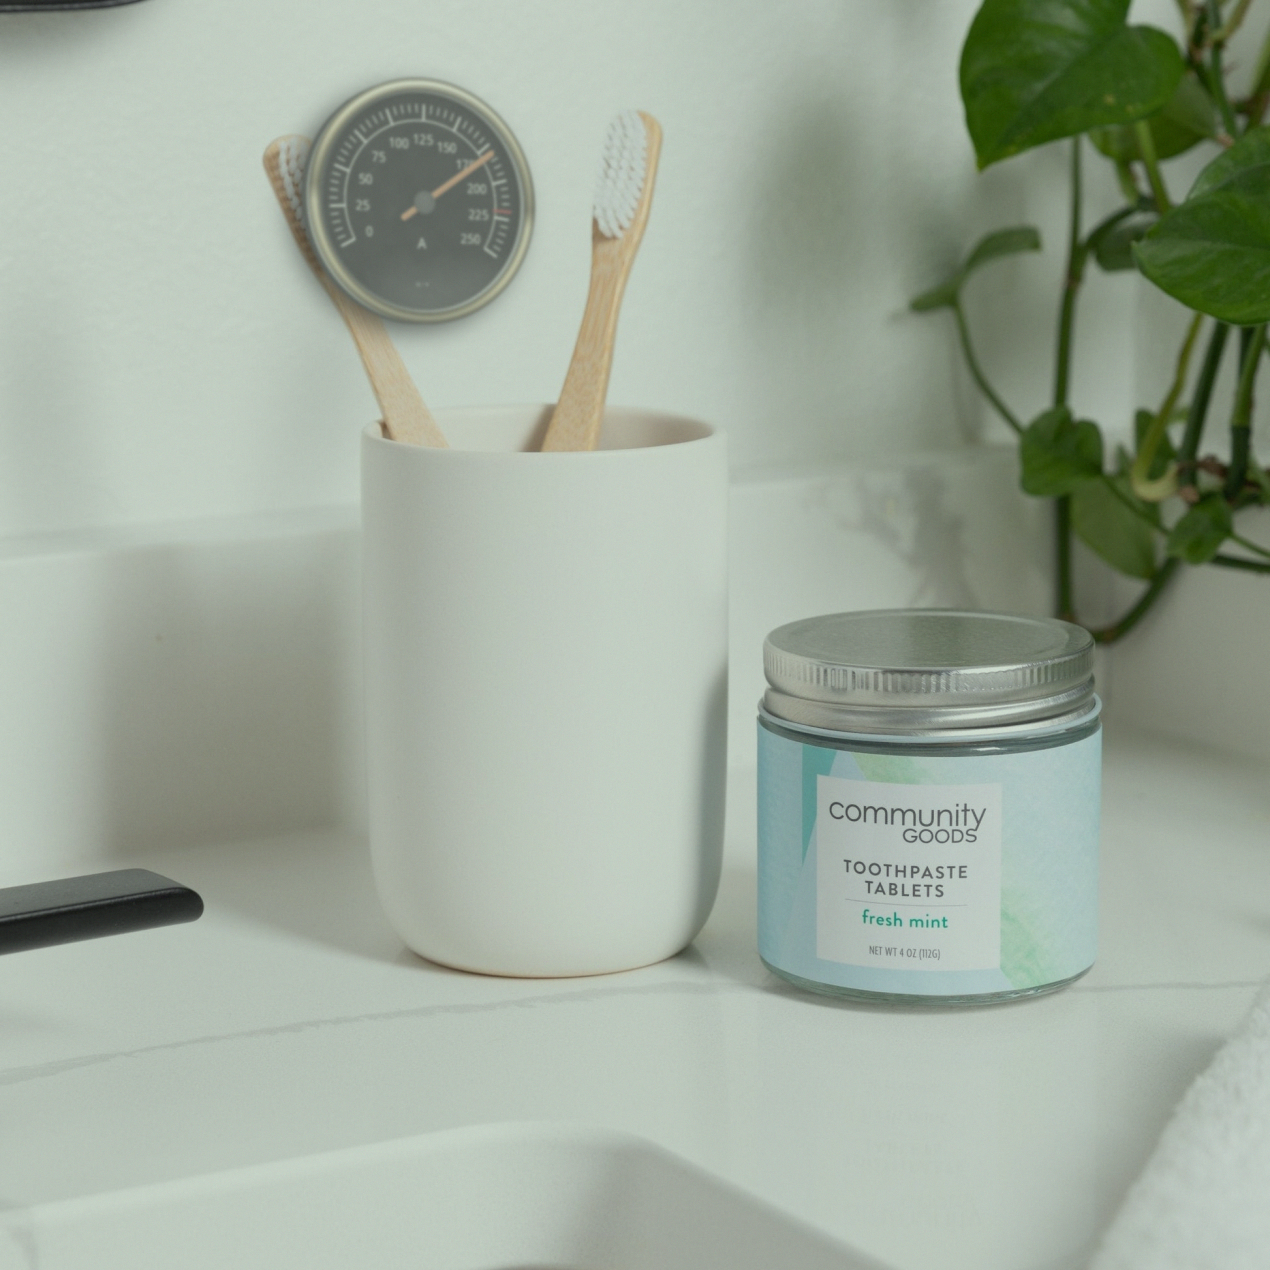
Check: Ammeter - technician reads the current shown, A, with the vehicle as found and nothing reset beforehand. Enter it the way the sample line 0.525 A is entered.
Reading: 180 A
